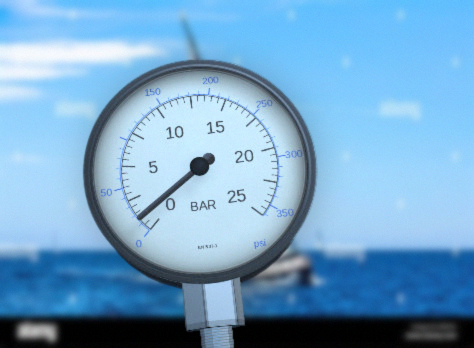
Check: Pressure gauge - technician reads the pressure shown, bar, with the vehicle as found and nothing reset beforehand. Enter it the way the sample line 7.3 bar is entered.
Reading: 1 bar
